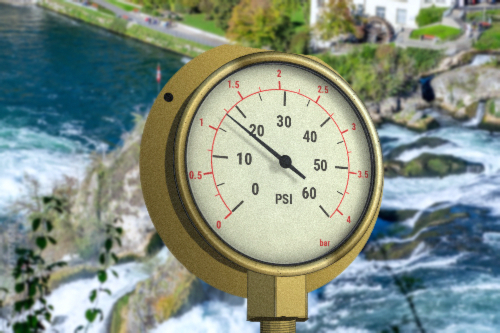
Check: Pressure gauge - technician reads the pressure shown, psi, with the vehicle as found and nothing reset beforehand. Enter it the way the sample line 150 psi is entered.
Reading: 17.5 psi
